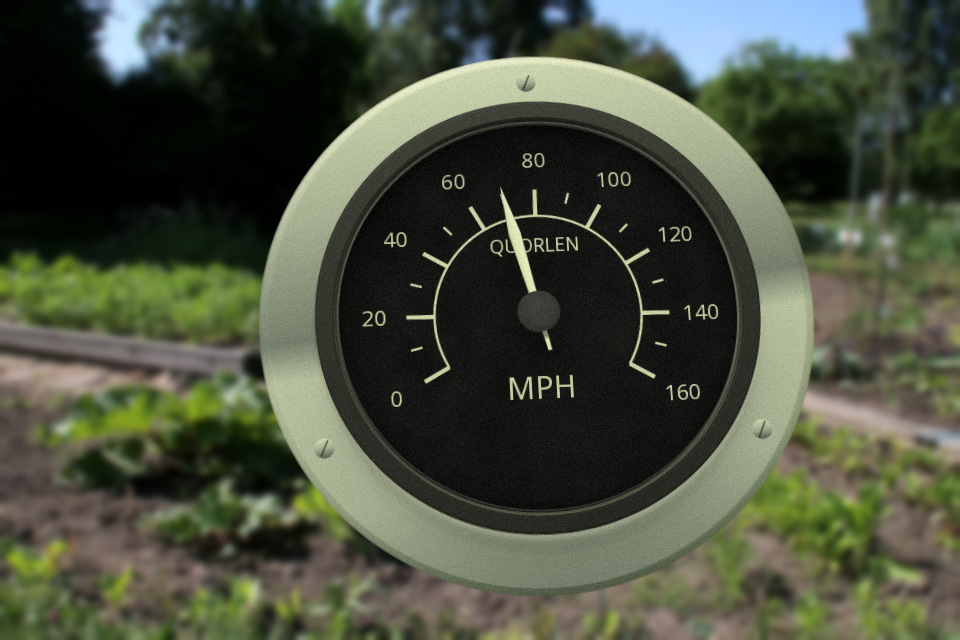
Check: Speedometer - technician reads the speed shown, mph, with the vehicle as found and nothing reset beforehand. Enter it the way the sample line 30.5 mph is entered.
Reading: 70 mph
